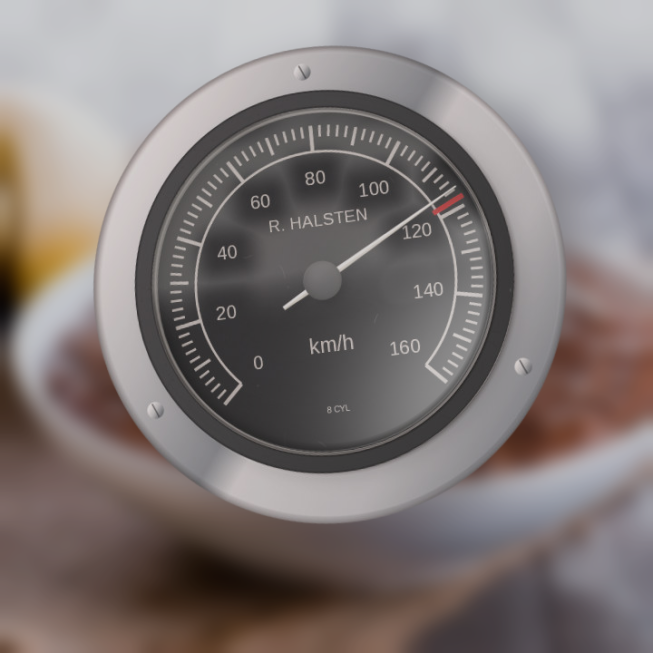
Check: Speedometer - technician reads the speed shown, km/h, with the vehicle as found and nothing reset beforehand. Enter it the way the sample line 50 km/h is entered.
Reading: 116 km/h
